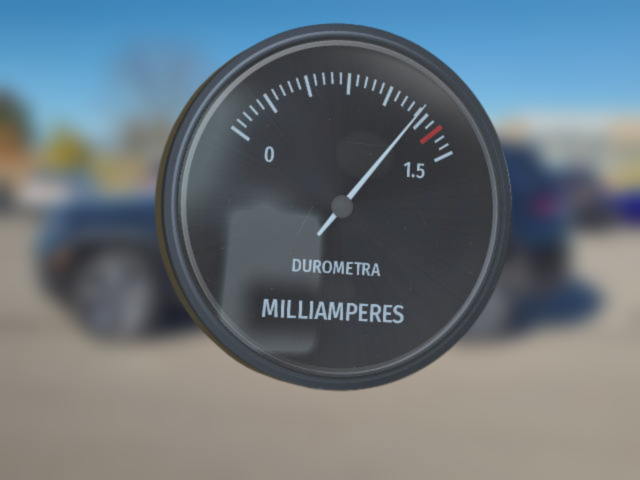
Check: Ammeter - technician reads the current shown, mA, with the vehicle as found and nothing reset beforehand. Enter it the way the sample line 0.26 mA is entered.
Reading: 1.2 mA
